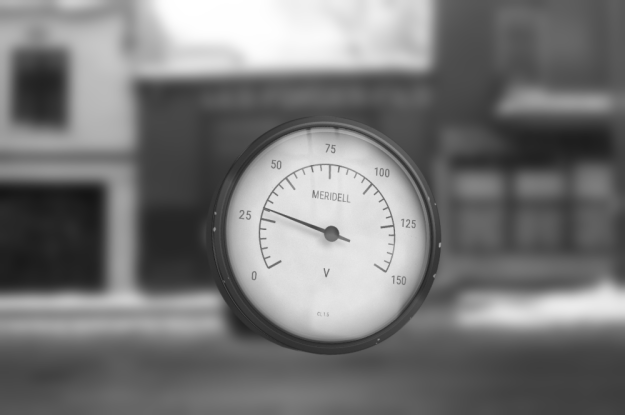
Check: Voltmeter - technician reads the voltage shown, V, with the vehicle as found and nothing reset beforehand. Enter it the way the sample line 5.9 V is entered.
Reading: 30 V
